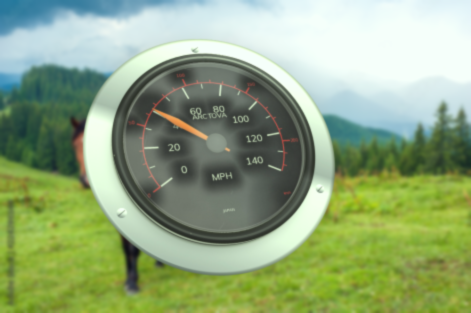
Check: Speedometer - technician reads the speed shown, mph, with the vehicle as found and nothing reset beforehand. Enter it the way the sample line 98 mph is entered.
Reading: 40 mph
